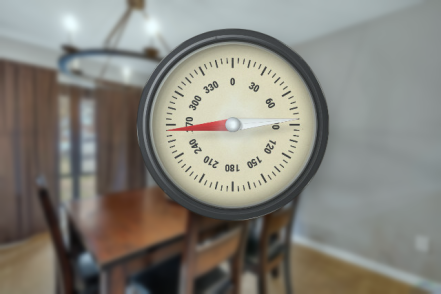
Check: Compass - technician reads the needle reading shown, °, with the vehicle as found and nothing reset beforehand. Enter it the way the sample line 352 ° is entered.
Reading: 265 °
